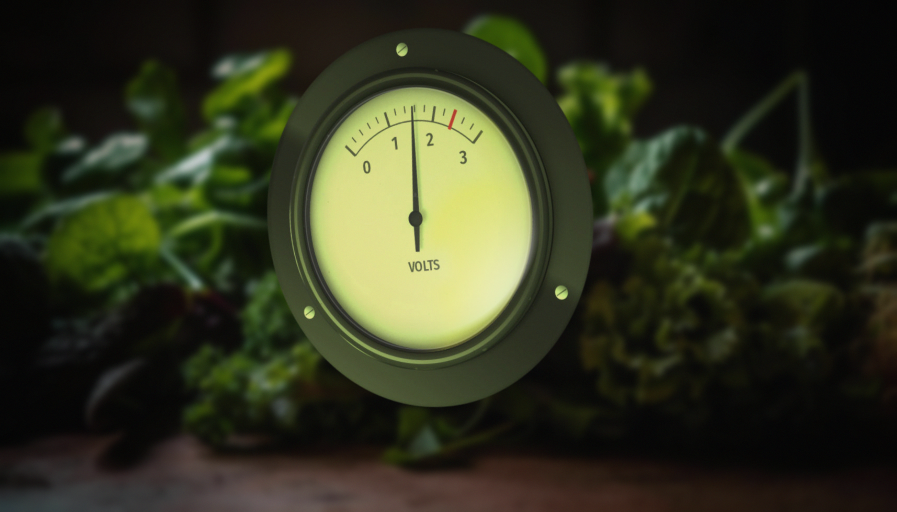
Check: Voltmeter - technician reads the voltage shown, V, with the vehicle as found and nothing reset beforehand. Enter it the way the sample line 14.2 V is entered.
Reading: 1.6 V
